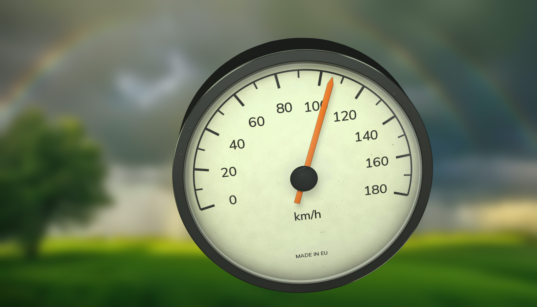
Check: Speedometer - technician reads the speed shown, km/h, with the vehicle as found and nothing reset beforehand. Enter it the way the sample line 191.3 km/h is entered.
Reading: 105 km/h
